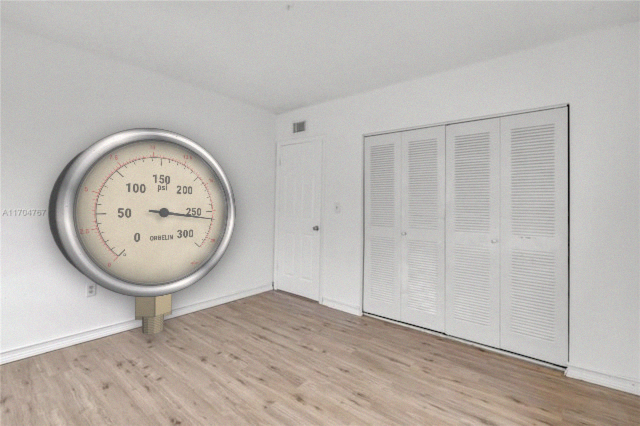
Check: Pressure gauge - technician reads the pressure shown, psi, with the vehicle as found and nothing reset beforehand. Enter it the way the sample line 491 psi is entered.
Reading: 260 psi
